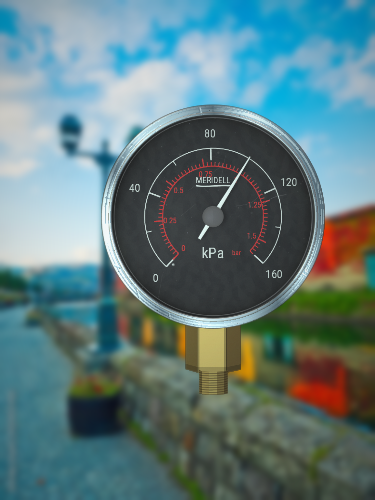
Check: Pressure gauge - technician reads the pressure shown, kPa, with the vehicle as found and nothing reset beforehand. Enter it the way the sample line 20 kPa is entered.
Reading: 100 kPa
